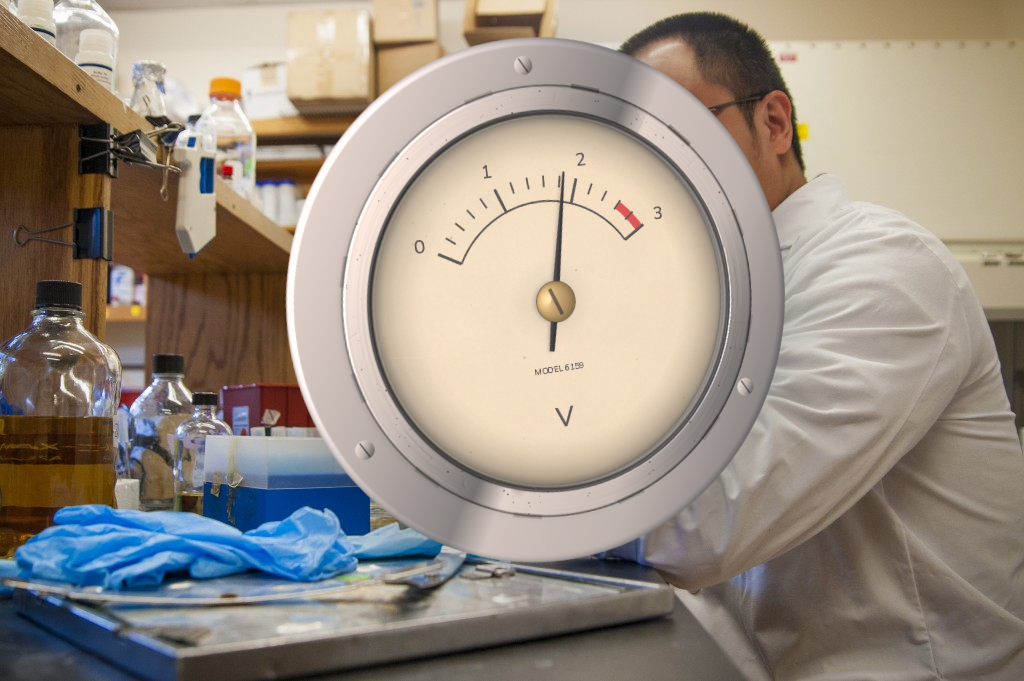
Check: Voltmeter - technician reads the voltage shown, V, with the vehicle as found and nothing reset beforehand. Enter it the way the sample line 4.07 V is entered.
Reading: 1.8 V
